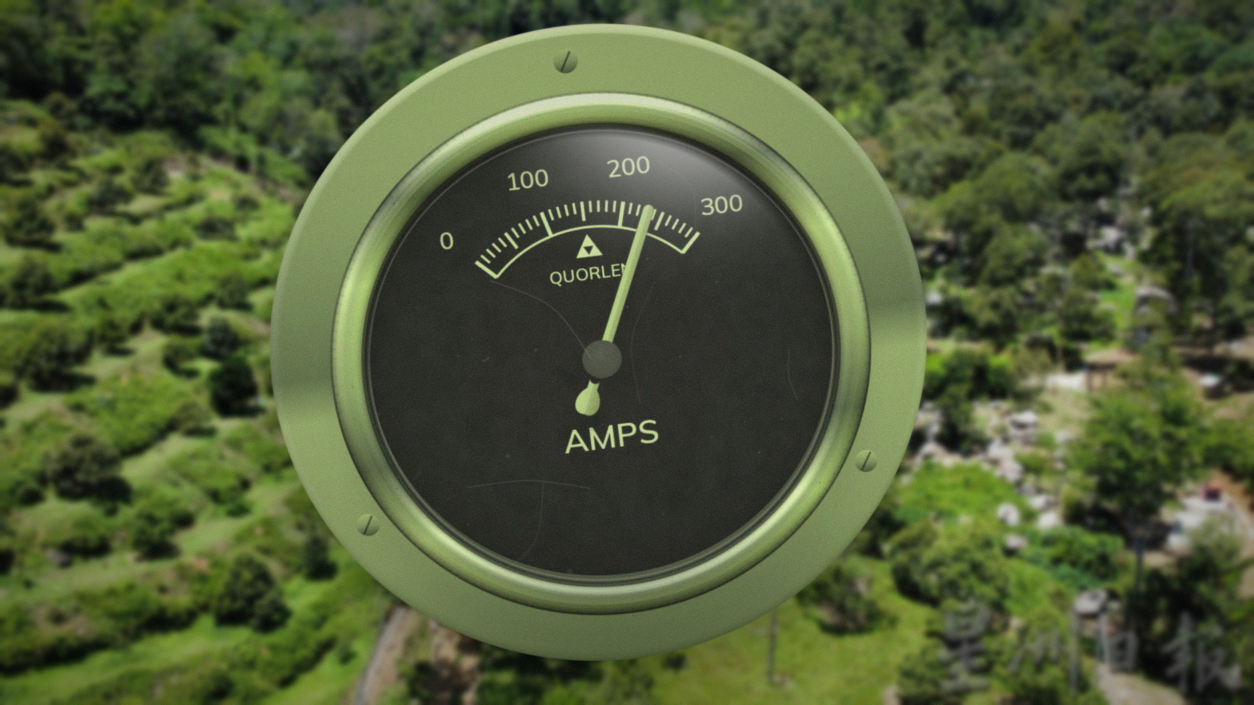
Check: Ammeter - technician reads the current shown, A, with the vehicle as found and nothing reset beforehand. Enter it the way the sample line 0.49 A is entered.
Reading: 230 A
